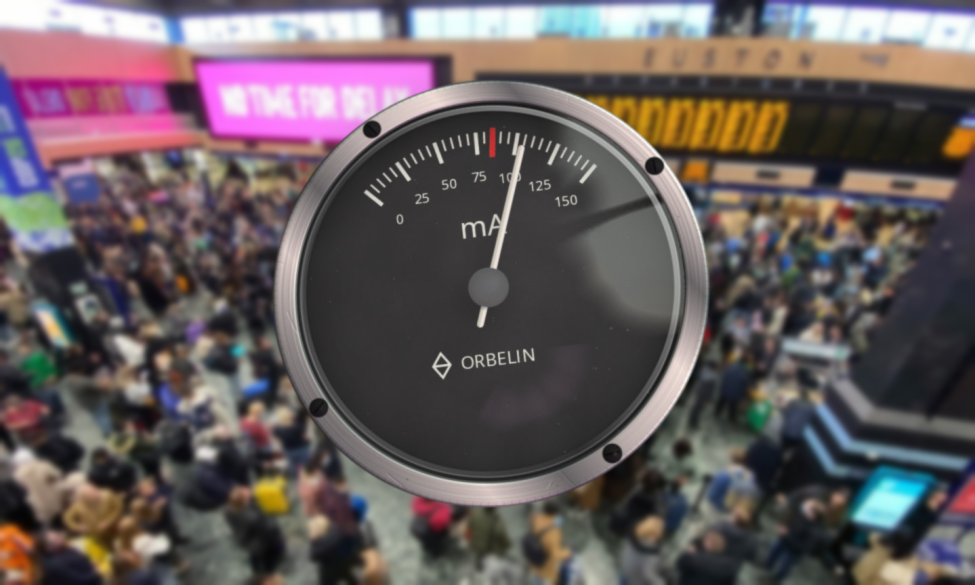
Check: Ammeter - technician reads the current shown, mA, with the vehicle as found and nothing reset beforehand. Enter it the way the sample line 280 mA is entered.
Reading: 105 mA
